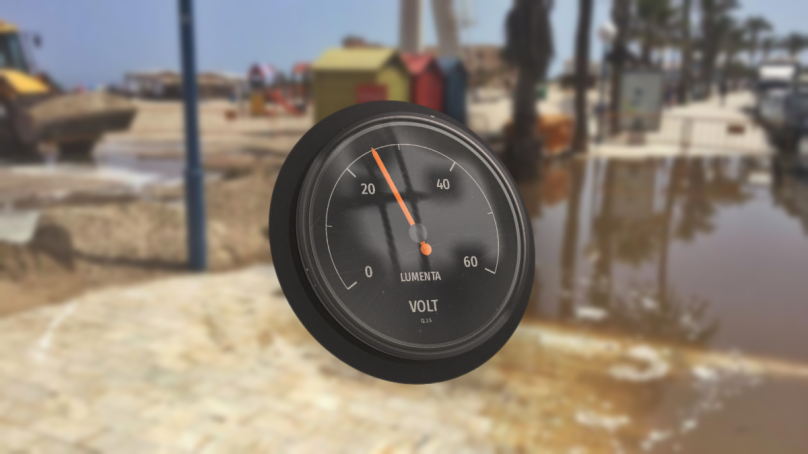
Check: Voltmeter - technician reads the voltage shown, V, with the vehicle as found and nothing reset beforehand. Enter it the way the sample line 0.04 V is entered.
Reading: 25 V
